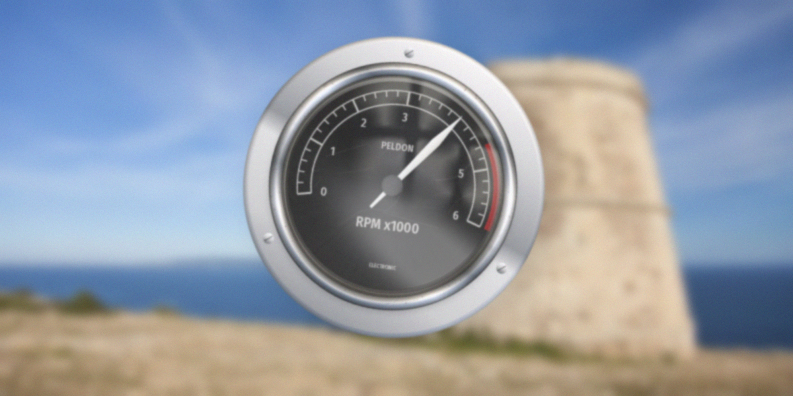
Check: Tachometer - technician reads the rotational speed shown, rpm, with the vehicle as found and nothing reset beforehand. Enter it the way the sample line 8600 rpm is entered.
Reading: 4000 rpm
